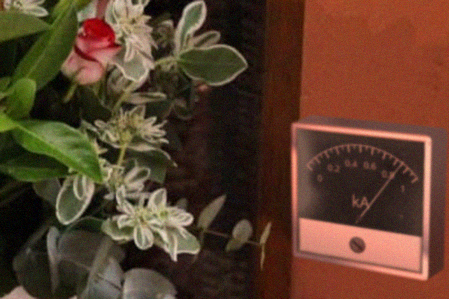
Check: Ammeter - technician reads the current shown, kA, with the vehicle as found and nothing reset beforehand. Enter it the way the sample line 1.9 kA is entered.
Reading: 0.85 kA
